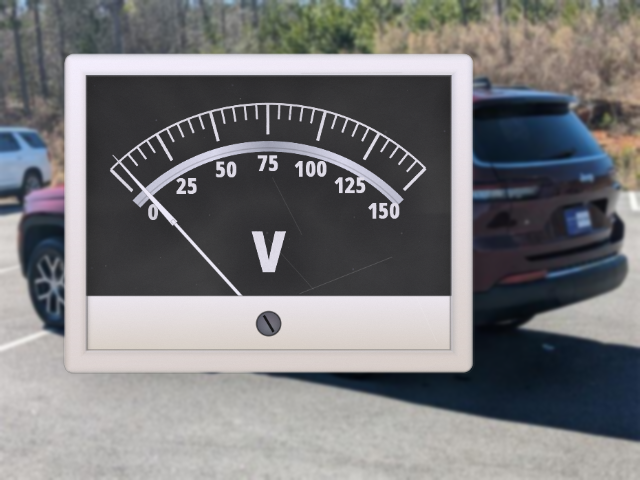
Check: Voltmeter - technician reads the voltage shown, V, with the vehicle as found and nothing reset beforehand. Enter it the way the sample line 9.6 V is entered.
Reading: 5 V
